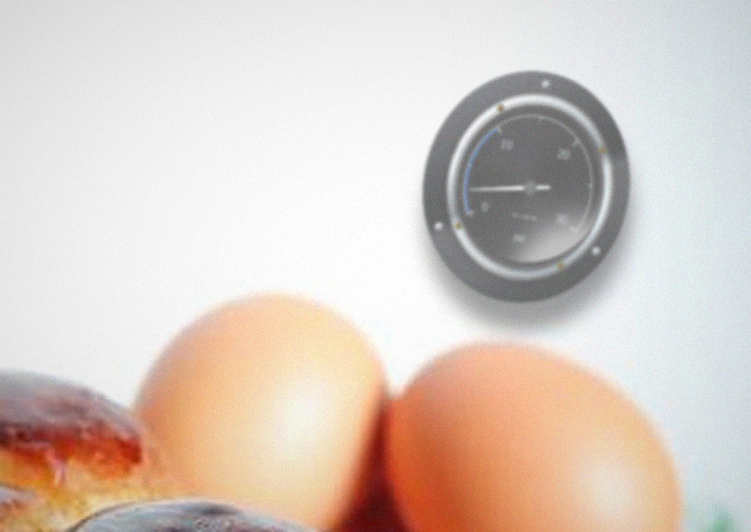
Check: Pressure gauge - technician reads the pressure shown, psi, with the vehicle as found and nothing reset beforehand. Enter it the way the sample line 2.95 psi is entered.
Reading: 2.5 psi
